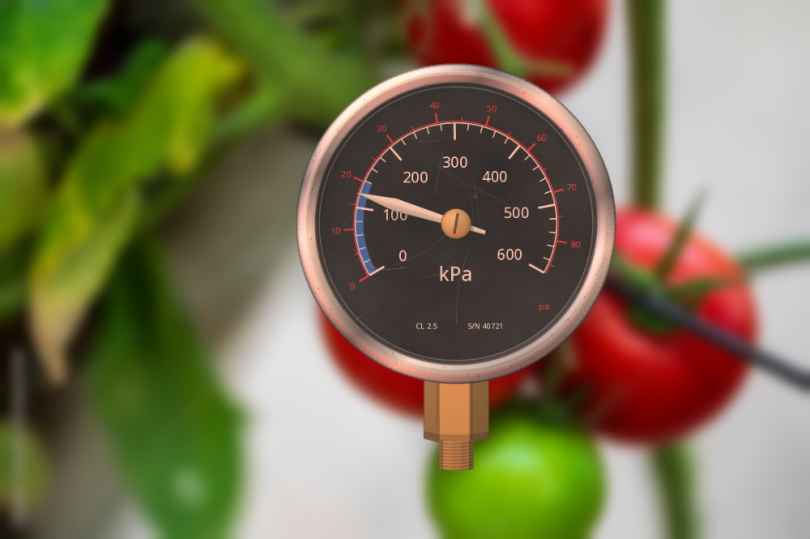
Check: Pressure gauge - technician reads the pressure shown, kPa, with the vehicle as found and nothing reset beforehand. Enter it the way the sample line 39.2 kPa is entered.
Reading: 120 kPa
